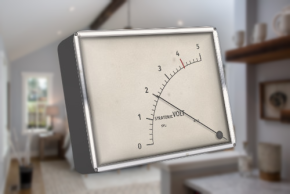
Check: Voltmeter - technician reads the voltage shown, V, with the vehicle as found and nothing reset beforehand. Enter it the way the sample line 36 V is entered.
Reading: 2 V
